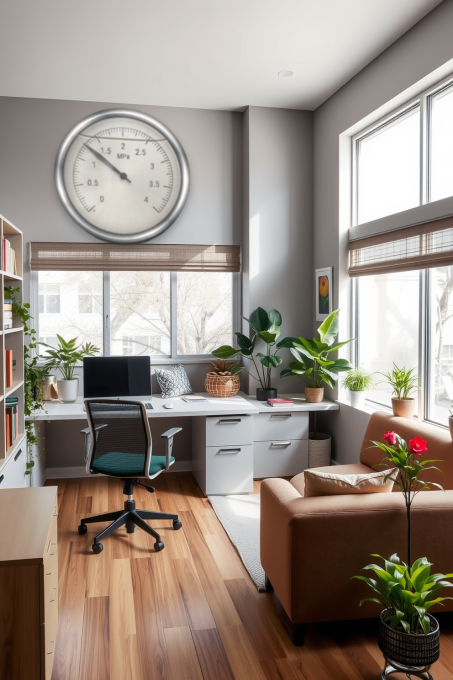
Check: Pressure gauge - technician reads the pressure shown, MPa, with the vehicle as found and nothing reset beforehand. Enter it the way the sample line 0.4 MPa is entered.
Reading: 1.25 MPa
